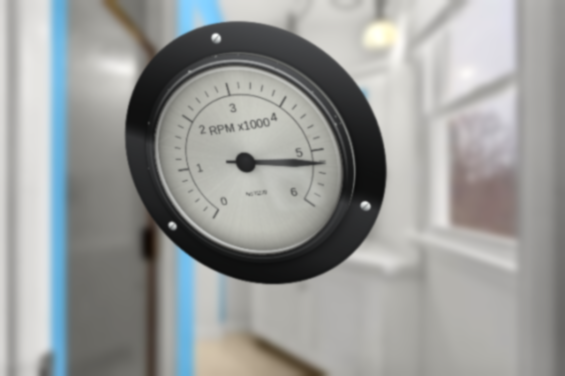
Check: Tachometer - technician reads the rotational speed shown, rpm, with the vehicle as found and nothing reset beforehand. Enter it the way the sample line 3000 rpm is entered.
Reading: 5200 rpm
